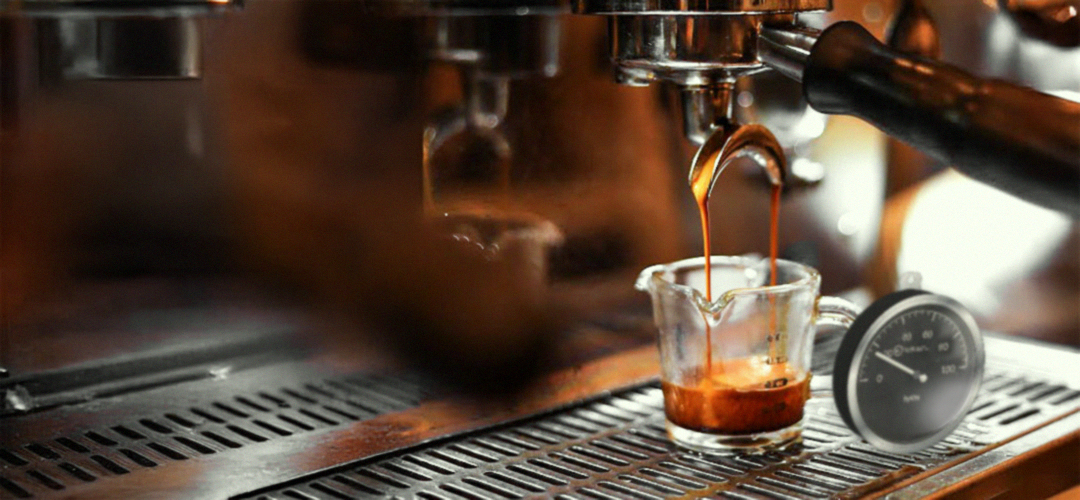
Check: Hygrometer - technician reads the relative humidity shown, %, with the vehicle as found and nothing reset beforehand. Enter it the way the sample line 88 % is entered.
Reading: 16 %
